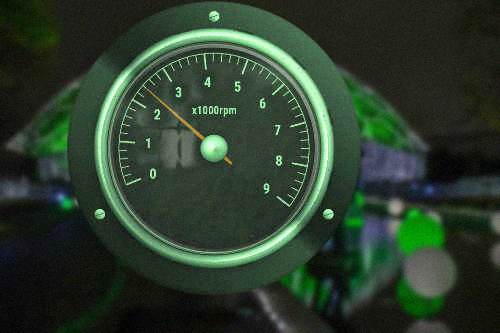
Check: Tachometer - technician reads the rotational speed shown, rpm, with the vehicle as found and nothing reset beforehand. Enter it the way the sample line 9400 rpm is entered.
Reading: 2400 rpm
